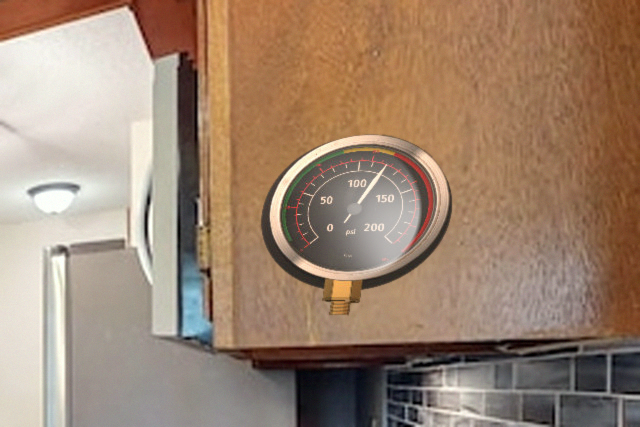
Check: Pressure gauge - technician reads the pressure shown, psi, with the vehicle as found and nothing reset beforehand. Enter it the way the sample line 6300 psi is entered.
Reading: 120 psi
